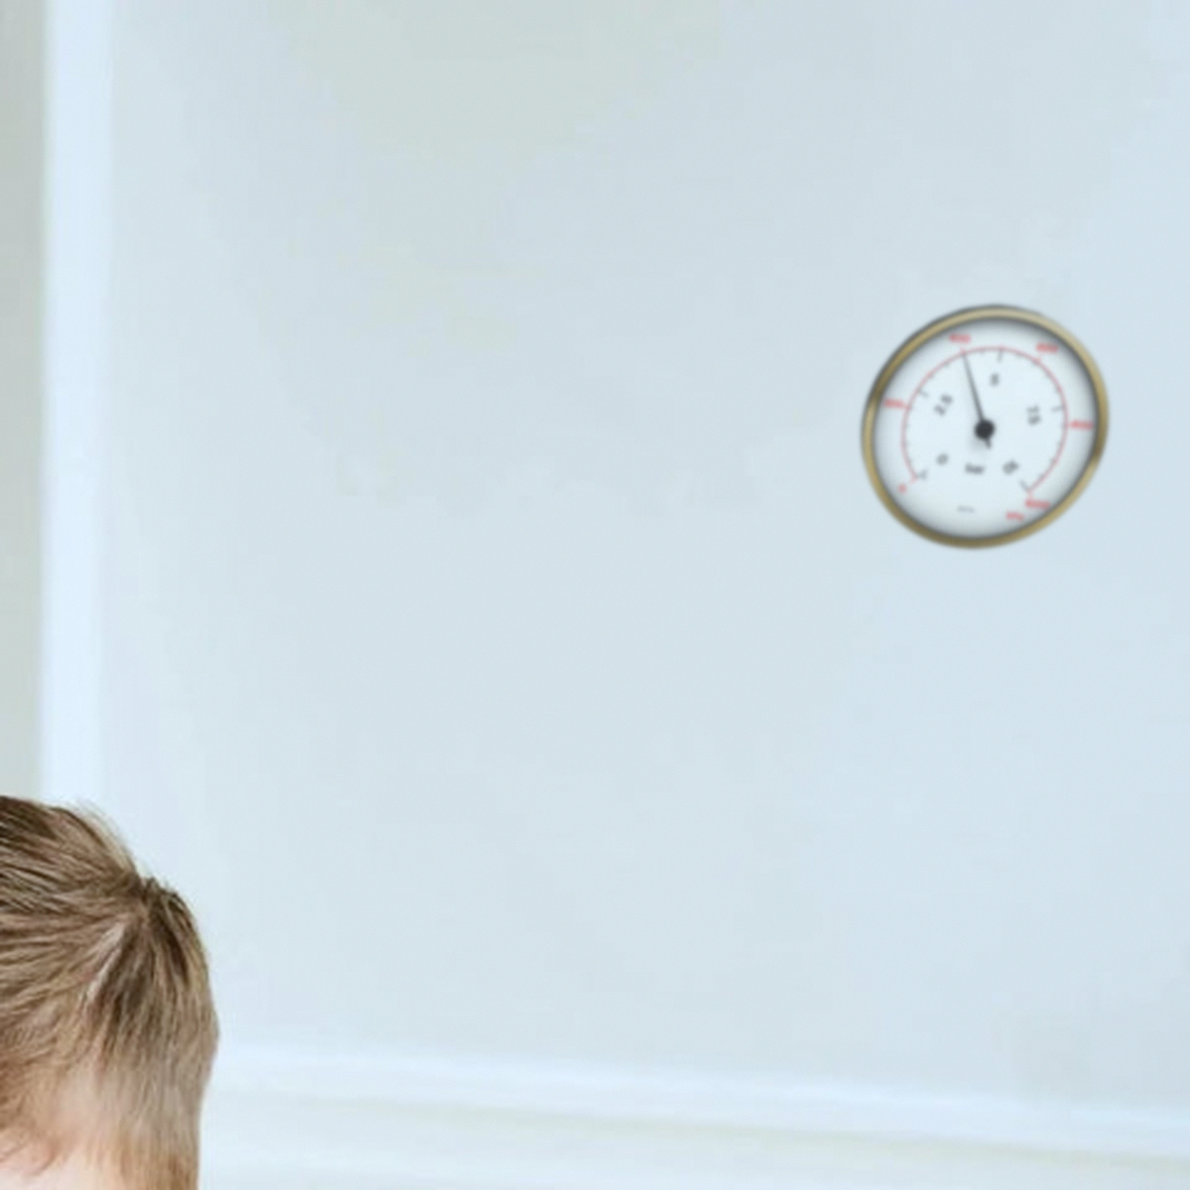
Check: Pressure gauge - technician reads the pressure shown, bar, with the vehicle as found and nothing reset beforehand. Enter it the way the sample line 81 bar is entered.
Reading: 4 bar
